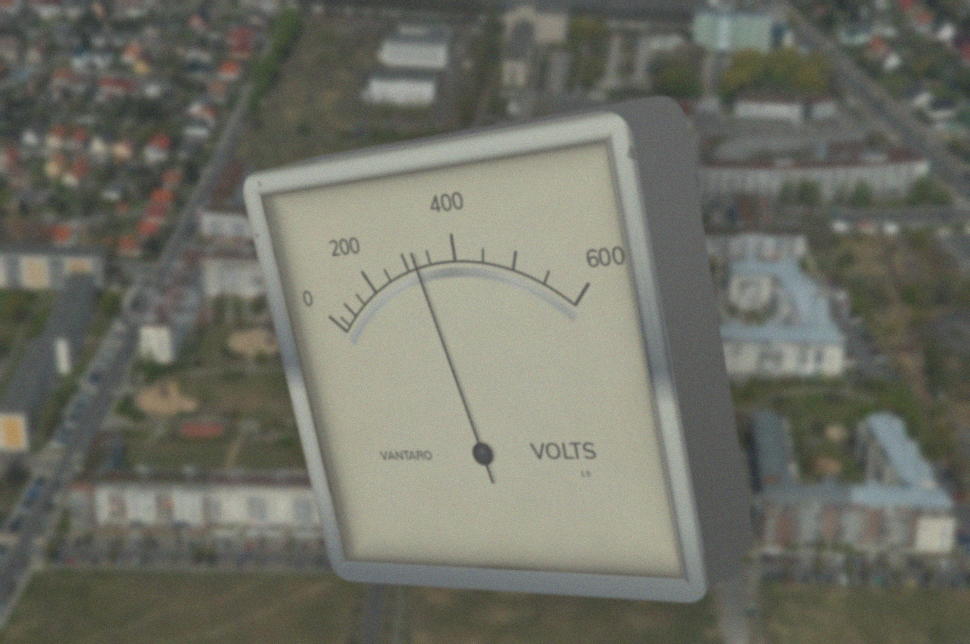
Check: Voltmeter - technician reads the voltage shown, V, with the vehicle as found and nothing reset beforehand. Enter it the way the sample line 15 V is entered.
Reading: 325 V
